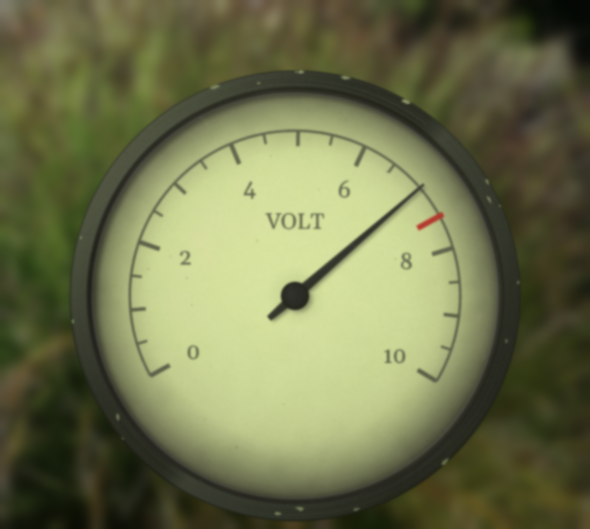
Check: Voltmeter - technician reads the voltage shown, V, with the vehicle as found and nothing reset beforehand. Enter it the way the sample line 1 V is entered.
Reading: 7 V
